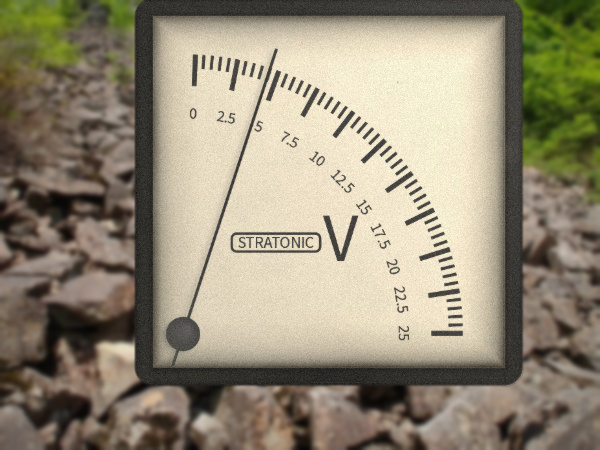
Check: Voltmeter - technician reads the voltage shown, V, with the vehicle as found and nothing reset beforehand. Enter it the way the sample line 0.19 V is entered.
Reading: 4.5 V
